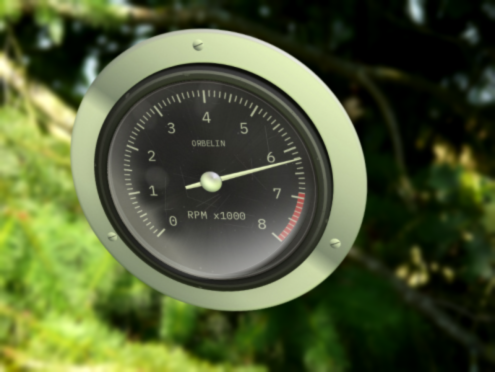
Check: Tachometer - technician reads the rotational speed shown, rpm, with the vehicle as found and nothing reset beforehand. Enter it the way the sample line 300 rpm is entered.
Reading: 6200 rpm
